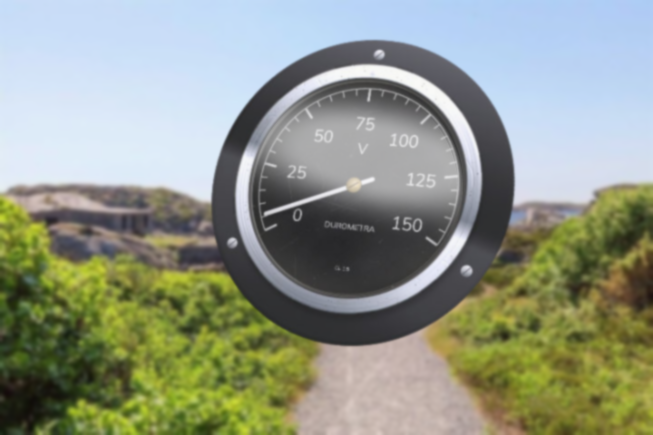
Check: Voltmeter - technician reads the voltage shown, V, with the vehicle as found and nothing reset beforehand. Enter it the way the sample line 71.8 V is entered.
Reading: 5 V
